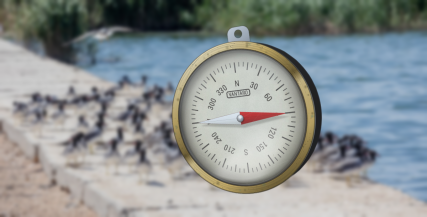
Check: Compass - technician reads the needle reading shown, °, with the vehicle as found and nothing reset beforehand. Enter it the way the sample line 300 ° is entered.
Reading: 90 °
